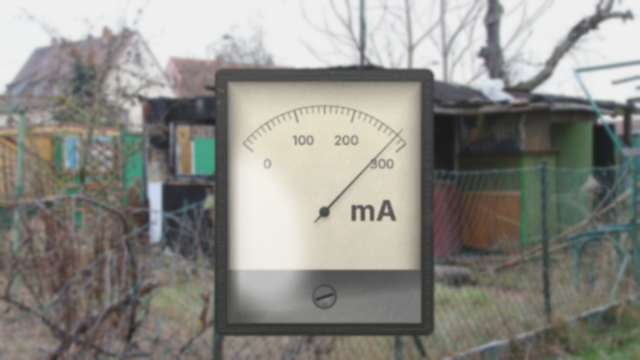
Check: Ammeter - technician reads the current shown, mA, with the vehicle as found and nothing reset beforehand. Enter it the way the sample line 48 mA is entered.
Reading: 280 mA
